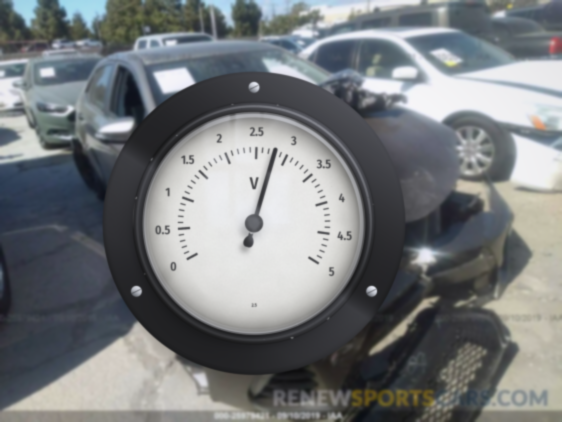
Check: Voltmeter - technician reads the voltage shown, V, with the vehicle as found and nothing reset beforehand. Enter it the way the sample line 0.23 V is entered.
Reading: 2.8 V
